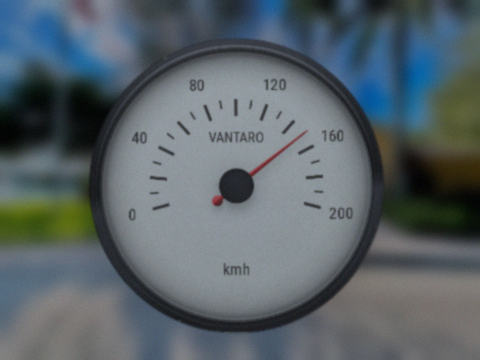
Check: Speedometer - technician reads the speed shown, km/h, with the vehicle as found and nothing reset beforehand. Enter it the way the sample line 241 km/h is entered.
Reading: 150 km/h
